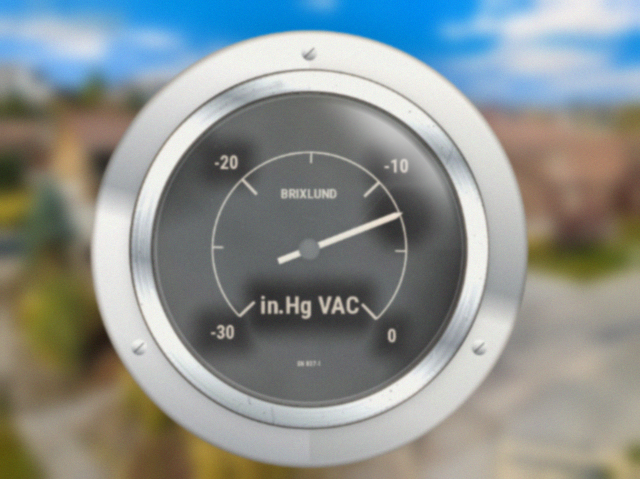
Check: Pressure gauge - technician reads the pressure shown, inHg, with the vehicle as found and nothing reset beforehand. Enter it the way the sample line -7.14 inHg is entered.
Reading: -7.5 inHg
